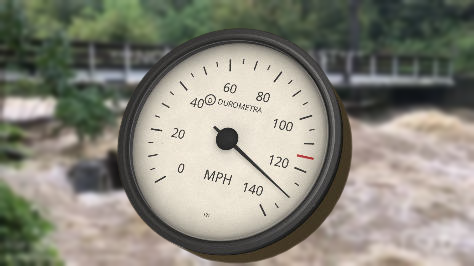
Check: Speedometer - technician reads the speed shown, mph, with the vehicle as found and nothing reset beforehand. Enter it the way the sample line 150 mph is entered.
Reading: 130 mph
